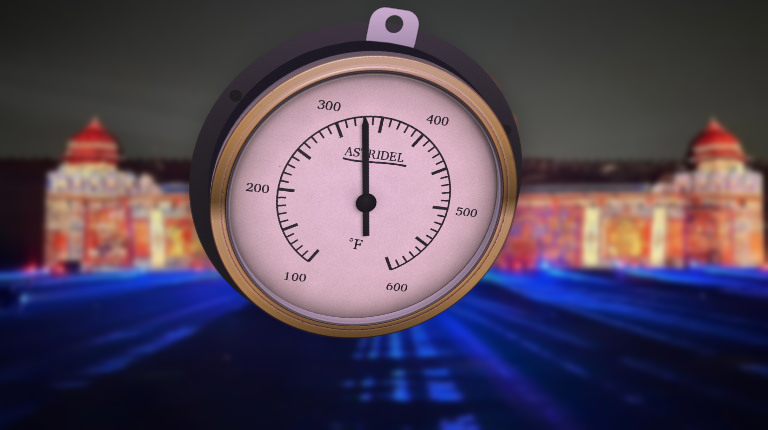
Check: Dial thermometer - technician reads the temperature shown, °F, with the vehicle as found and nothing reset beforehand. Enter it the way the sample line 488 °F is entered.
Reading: 330 °F
